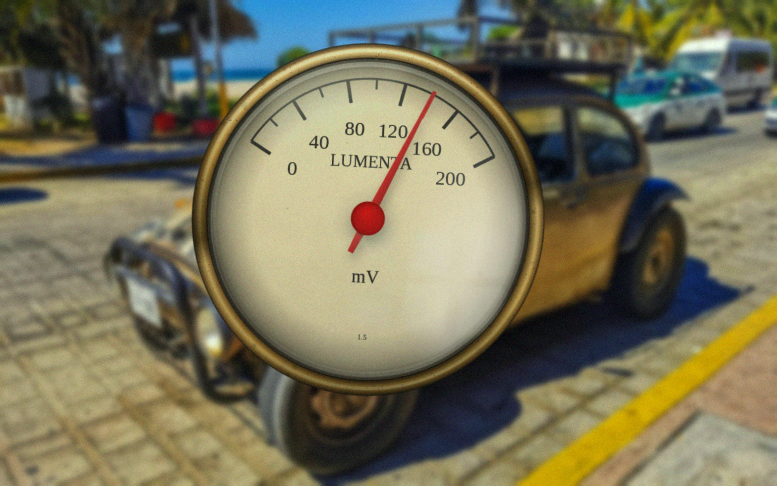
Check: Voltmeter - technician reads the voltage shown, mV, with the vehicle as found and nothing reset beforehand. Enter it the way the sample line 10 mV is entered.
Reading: 140 mV
